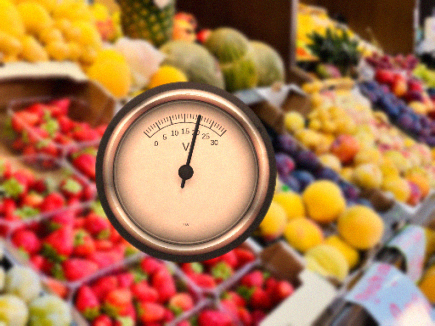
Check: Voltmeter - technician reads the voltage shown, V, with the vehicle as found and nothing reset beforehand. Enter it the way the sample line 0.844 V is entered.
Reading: 20 V
